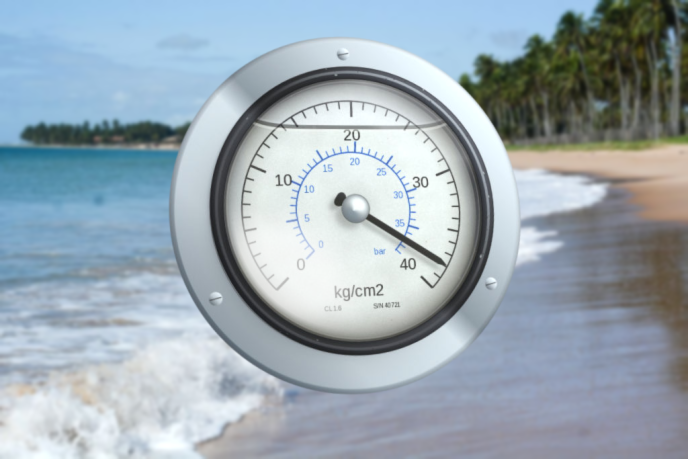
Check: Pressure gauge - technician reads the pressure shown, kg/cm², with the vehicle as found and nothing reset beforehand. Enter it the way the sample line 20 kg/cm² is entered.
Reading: 38 kg/cm²
